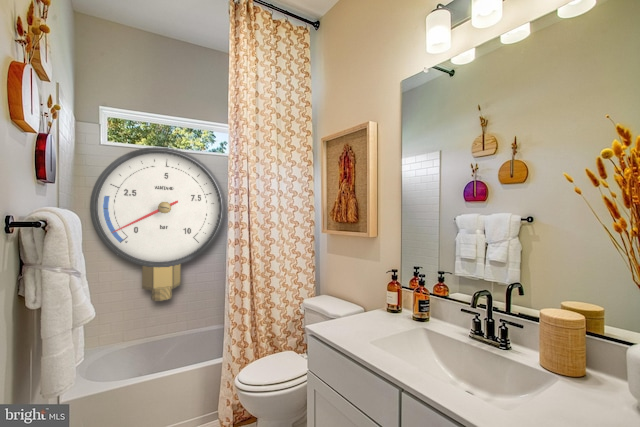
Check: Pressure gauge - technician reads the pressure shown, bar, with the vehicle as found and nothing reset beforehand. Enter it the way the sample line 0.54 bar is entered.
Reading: 0.5 bar
